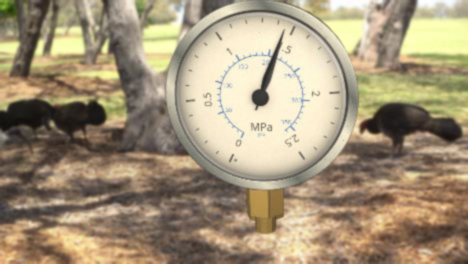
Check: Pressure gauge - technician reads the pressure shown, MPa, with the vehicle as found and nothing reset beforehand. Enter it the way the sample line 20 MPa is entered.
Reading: 1.45 MPa
